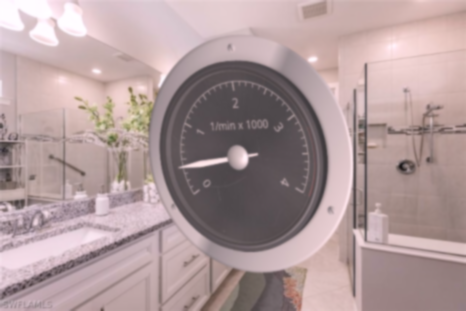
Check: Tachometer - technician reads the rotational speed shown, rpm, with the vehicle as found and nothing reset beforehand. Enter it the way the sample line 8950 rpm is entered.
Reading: 400 rpm
